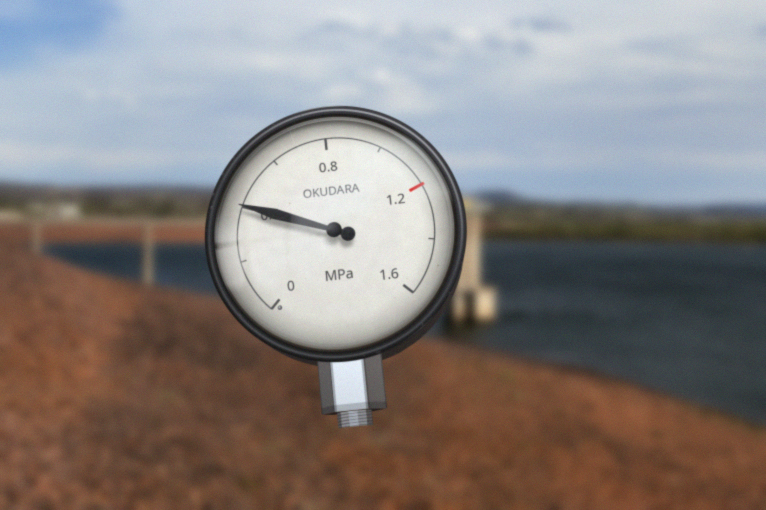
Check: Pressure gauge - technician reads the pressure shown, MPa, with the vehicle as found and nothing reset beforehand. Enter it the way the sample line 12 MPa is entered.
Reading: 0.4 MPa
